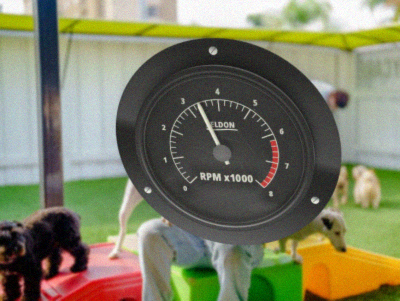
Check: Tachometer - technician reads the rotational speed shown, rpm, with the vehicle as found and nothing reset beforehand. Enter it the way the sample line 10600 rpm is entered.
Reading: 3400 rpm
